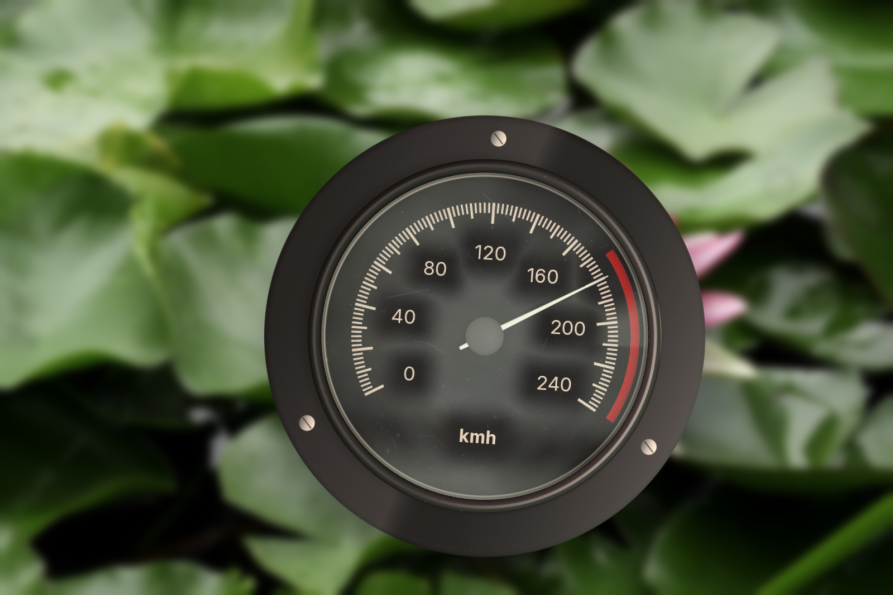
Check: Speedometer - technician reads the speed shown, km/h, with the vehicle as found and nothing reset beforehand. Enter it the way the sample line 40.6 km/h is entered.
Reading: 180 km/h
